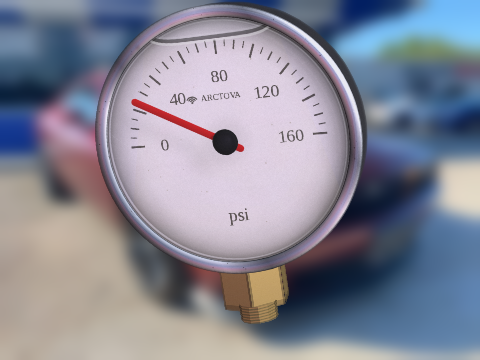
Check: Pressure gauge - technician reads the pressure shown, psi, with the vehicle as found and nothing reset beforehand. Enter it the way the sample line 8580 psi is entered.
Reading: 25 psi
